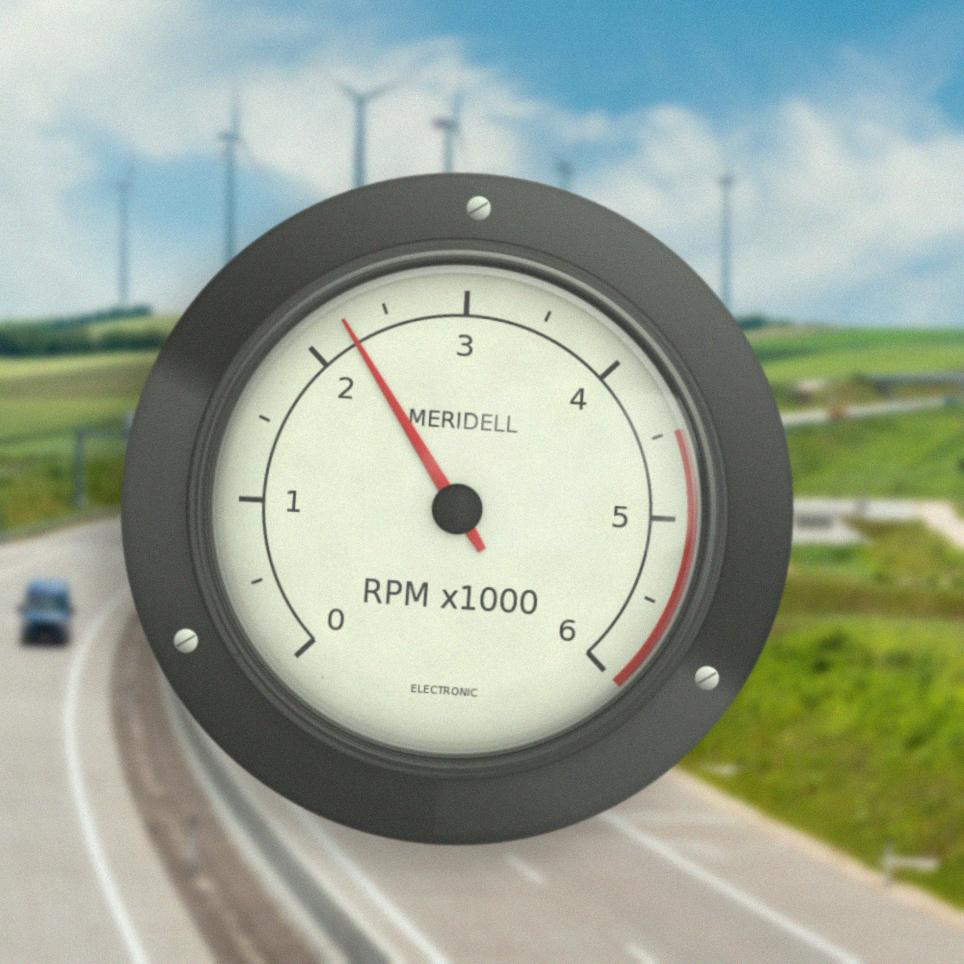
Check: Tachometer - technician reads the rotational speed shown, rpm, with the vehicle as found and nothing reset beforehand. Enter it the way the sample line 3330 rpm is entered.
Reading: 2250 rpm
